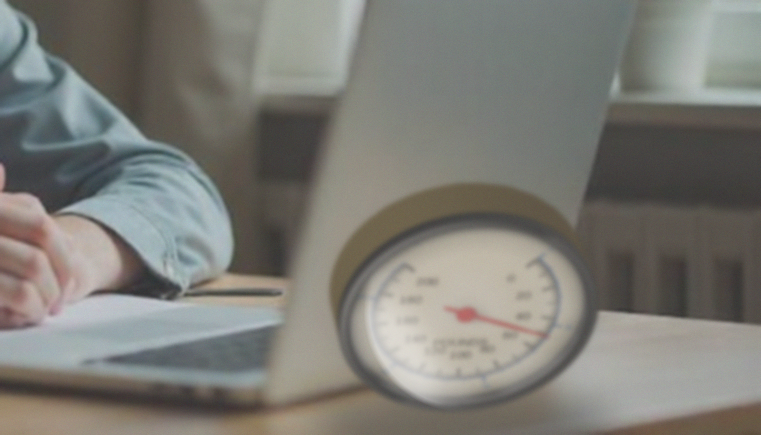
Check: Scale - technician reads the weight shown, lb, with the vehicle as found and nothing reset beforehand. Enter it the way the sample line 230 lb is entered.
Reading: 50 lb
